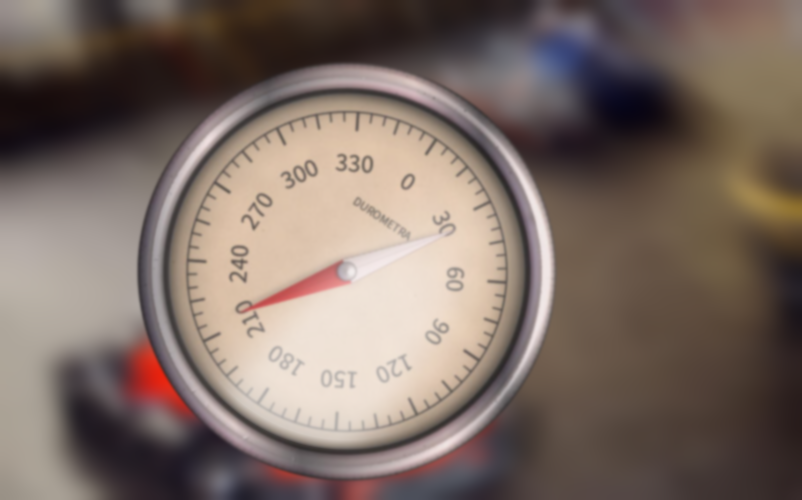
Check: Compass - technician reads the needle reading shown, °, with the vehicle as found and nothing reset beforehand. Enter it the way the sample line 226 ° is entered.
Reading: 215 °
